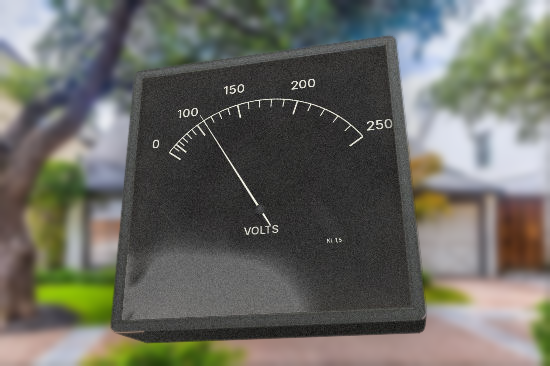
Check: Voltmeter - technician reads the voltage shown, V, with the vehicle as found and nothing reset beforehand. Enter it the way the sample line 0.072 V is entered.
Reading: 110 V
